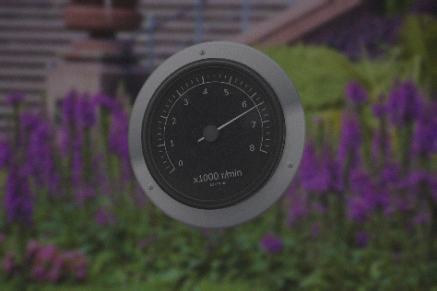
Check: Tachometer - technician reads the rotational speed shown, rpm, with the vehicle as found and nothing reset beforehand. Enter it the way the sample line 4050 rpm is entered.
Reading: 6400 rpm
